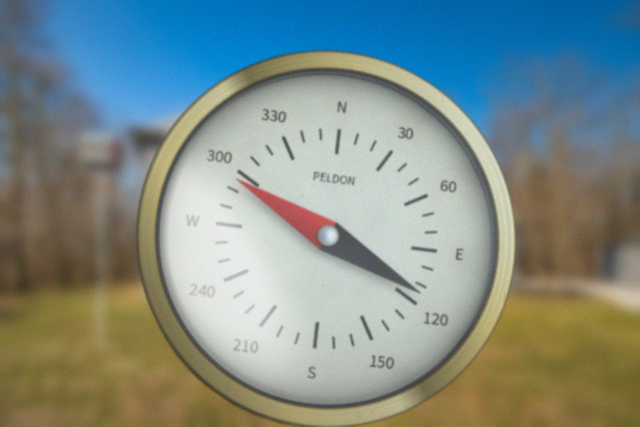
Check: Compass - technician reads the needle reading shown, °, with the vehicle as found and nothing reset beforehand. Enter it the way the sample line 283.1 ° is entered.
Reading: 295 °
